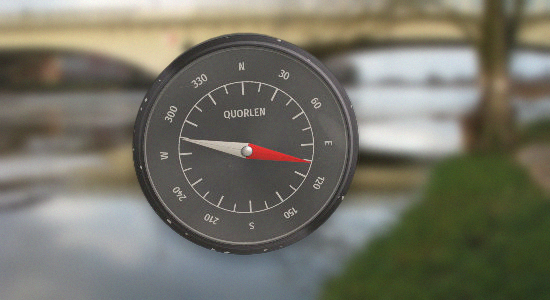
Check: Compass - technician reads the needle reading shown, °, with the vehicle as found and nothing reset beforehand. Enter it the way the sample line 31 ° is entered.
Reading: 105 °
